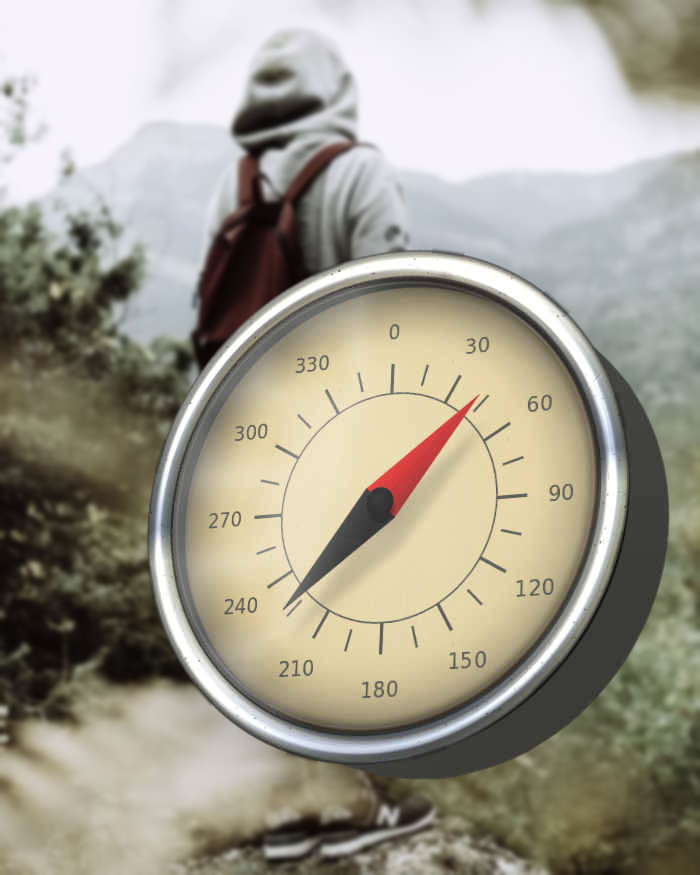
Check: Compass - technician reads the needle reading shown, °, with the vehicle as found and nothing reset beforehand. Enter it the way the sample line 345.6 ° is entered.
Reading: 45 °
